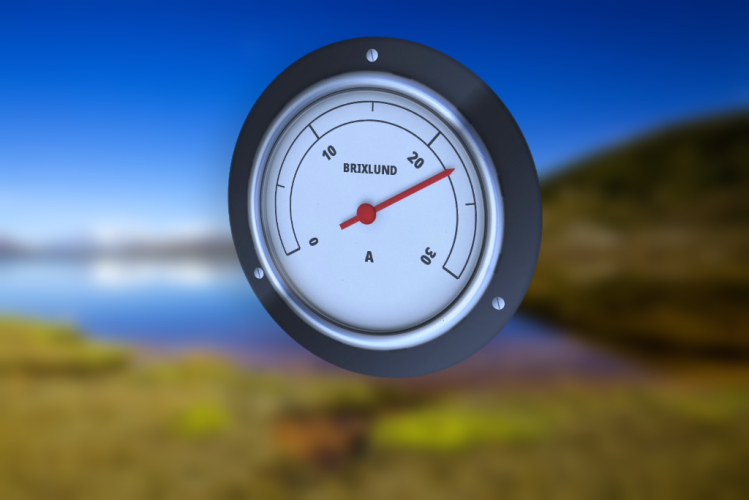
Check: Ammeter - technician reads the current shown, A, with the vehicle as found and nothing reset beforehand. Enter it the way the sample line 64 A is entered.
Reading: 22.5 A
